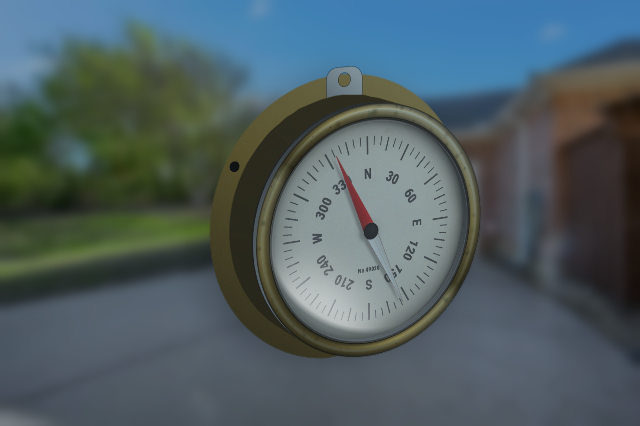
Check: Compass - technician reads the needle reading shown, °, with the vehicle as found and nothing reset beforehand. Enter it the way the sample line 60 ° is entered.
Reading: 335 °
